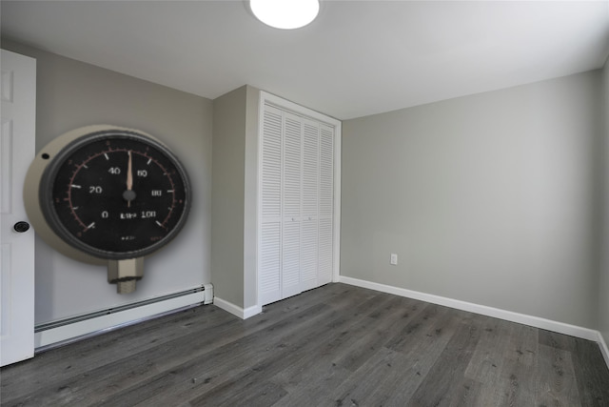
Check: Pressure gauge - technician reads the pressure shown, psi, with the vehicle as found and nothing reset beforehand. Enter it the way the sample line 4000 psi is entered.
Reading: 50 psi
